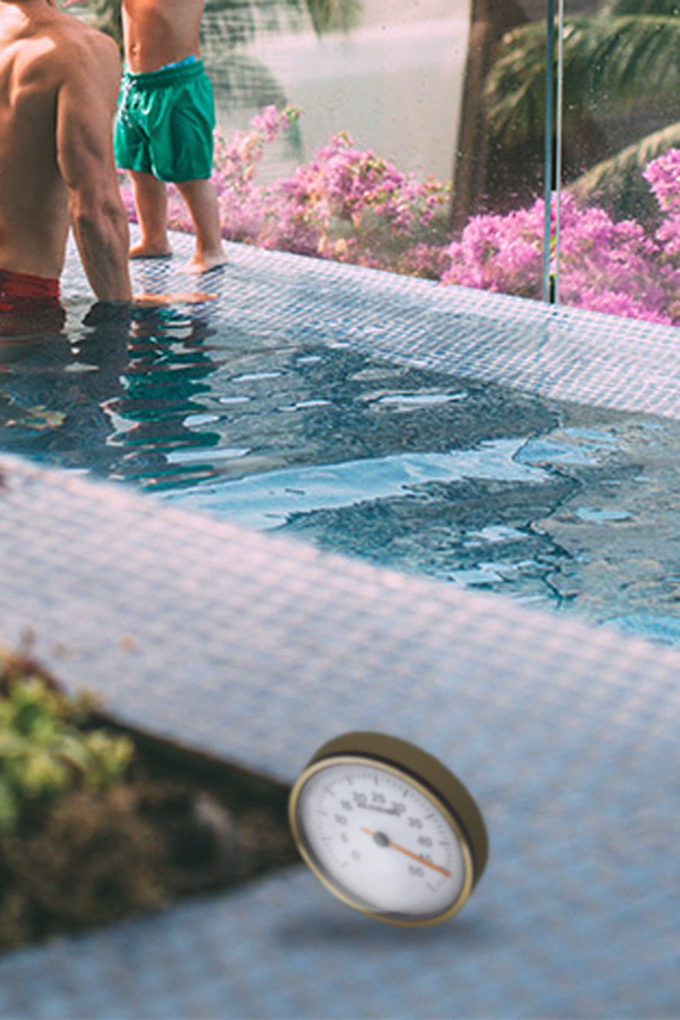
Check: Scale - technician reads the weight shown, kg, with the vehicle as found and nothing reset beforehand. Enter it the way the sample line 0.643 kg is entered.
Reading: 45 kg
